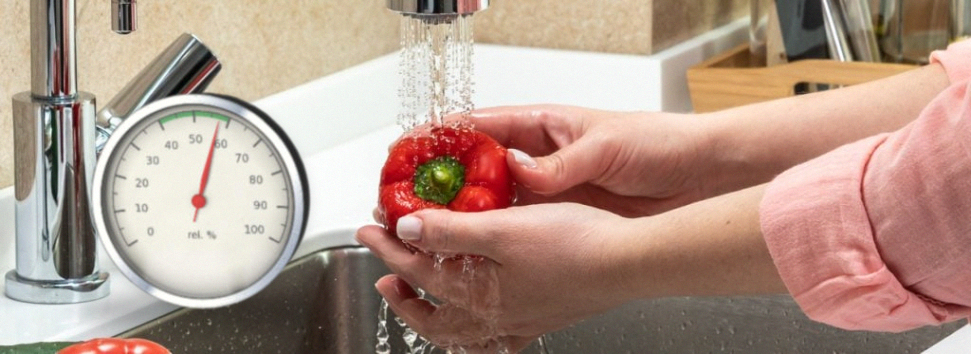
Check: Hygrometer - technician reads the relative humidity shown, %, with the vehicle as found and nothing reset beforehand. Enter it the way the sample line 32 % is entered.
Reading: 57.5 %
